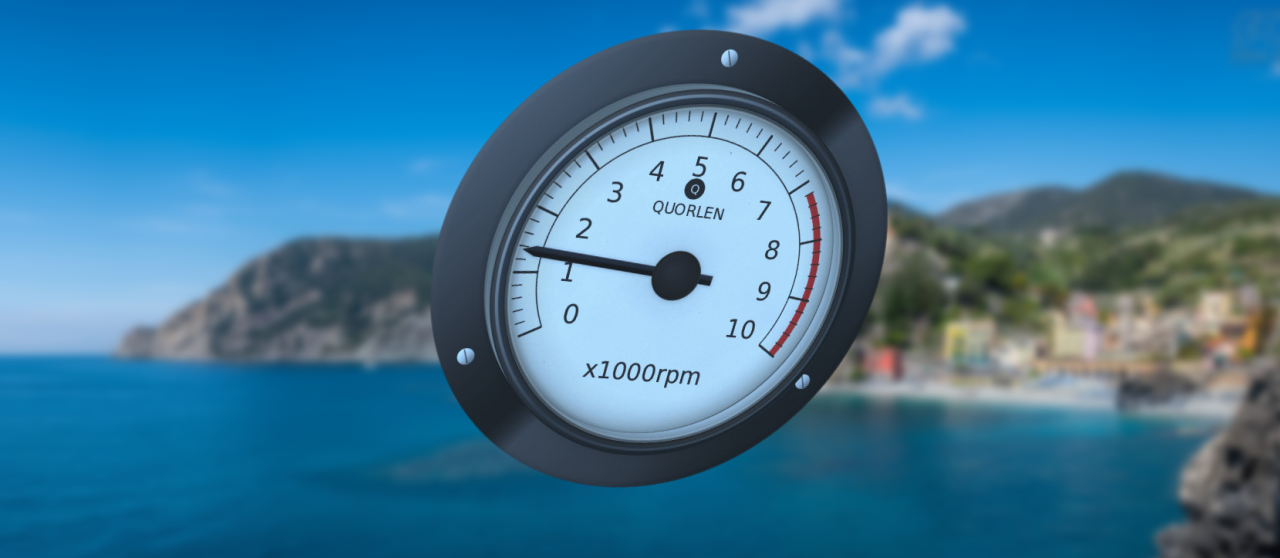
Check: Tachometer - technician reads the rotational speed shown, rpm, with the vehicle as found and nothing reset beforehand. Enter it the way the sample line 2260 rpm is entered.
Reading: 1400 rpm
